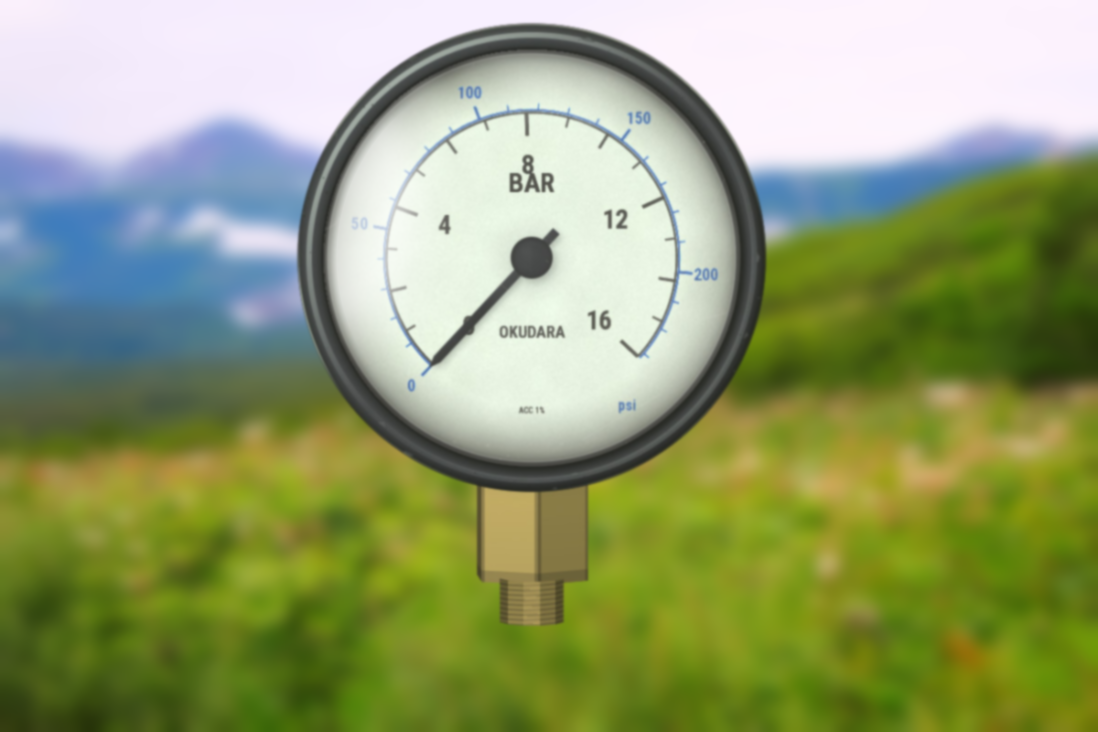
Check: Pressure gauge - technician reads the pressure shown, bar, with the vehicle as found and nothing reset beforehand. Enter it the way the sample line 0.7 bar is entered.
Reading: 0 bar
